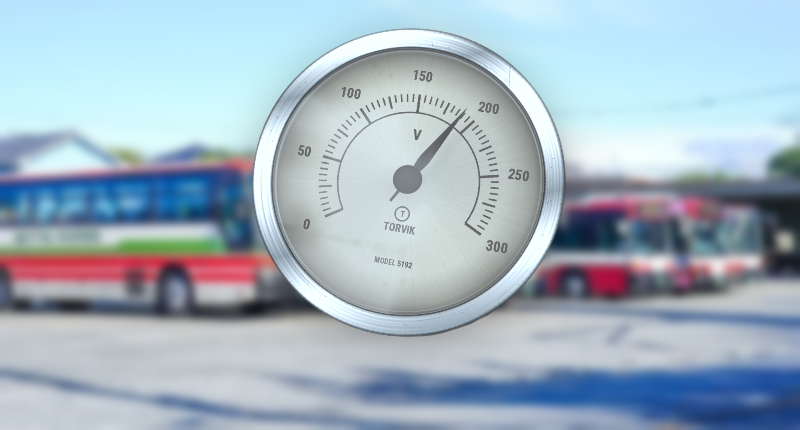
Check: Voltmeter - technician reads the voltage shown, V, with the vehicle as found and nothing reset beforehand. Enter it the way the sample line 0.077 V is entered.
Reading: 190 V
